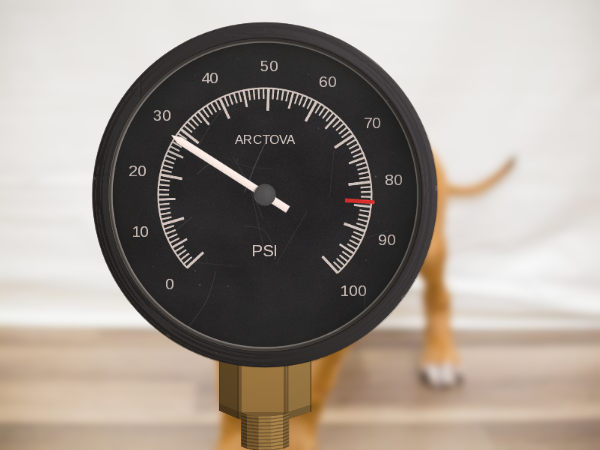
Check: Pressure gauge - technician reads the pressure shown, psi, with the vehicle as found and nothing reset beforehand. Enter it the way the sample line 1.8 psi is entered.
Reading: 28 psi
